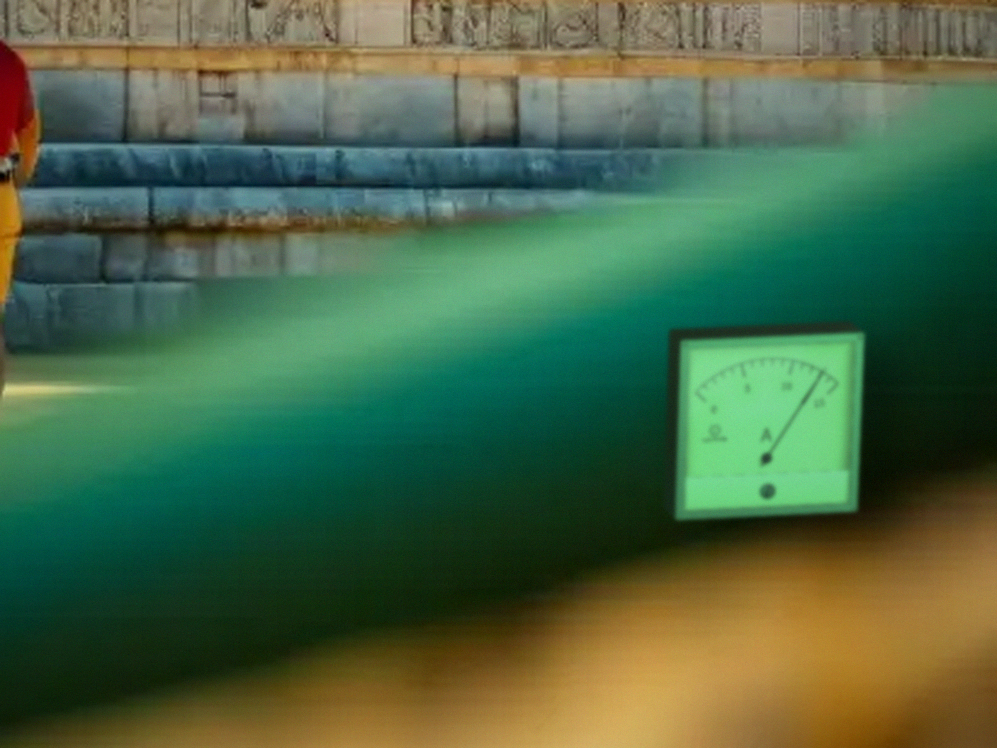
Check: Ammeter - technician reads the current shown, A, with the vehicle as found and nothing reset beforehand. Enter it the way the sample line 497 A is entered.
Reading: 13 A
